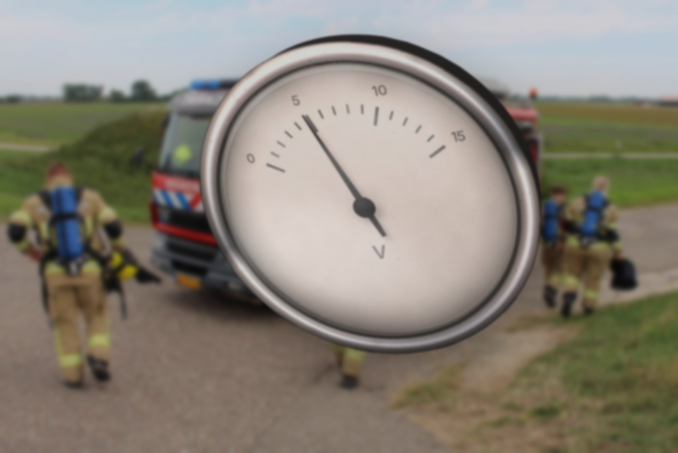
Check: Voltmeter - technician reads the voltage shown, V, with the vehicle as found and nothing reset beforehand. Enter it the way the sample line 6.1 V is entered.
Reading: 5 V
